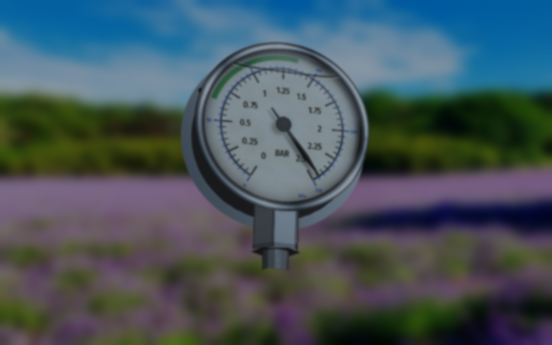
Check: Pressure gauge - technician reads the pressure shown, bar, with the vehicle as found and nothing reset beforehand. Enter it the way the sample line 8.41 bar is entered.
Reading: 2.45 bar
